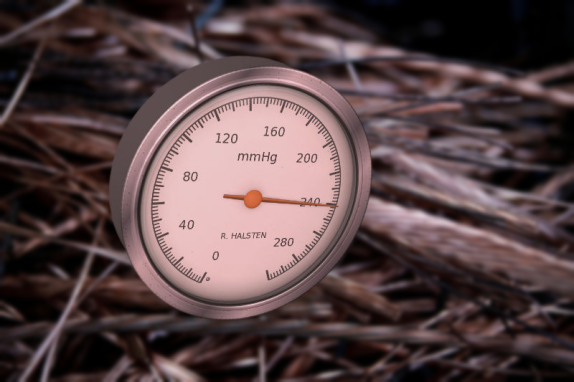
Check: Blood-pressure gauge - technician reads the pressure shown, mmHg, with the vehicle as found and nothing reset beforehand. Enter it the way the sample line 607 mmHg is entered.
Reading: 240 mmHg
